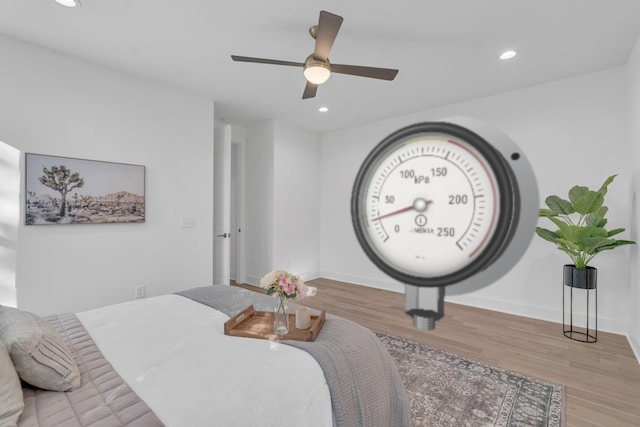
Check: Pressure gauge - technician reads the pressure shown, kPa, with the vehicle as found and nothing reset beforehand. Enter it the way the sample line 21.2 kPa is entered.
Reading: 25 kPa
